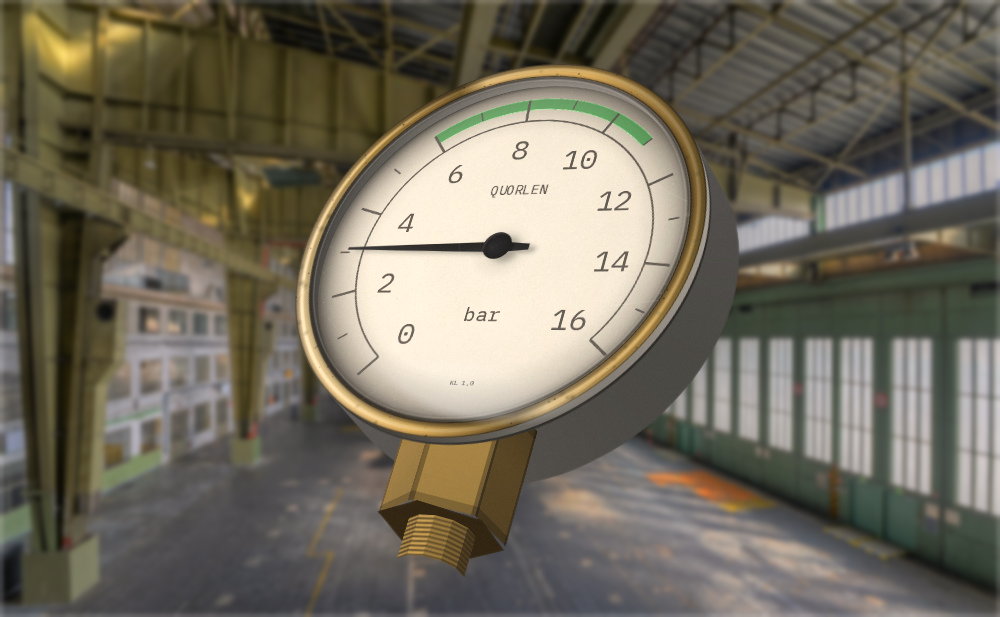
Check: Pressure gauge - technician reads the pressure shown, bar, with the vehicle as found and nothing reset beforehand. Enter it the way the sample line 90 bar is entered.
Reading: 3 bar
